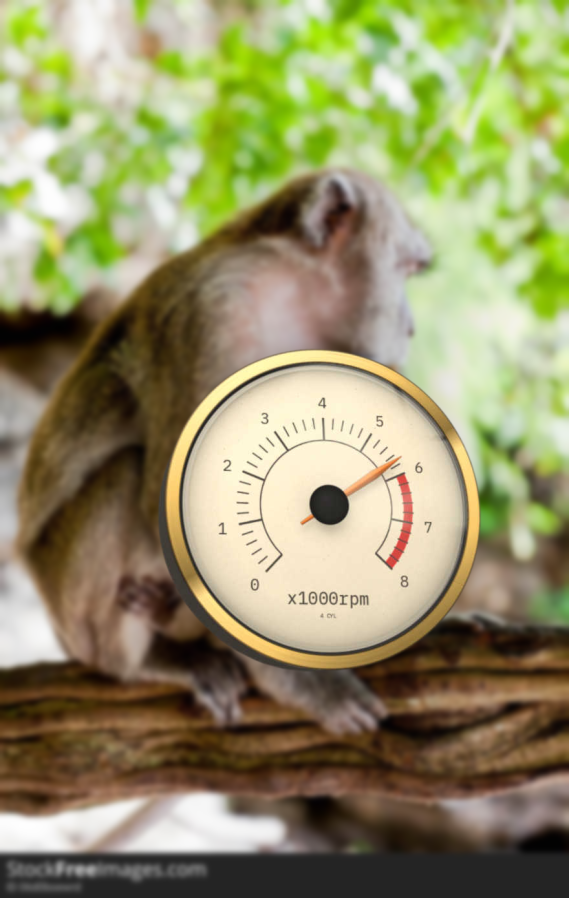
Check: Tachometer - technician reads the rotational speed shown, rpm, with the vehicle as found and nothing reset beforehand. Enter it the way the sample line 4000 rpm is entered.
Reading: 5700 rpm
